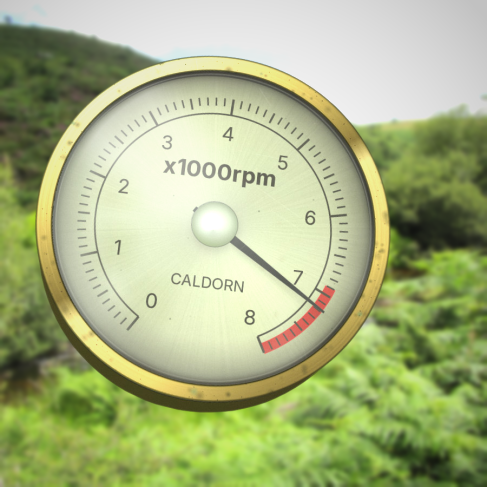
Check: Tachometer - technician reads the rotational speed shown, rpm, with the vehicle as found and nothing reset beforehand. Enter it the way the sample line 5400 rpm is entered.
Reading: 7200 rpm
